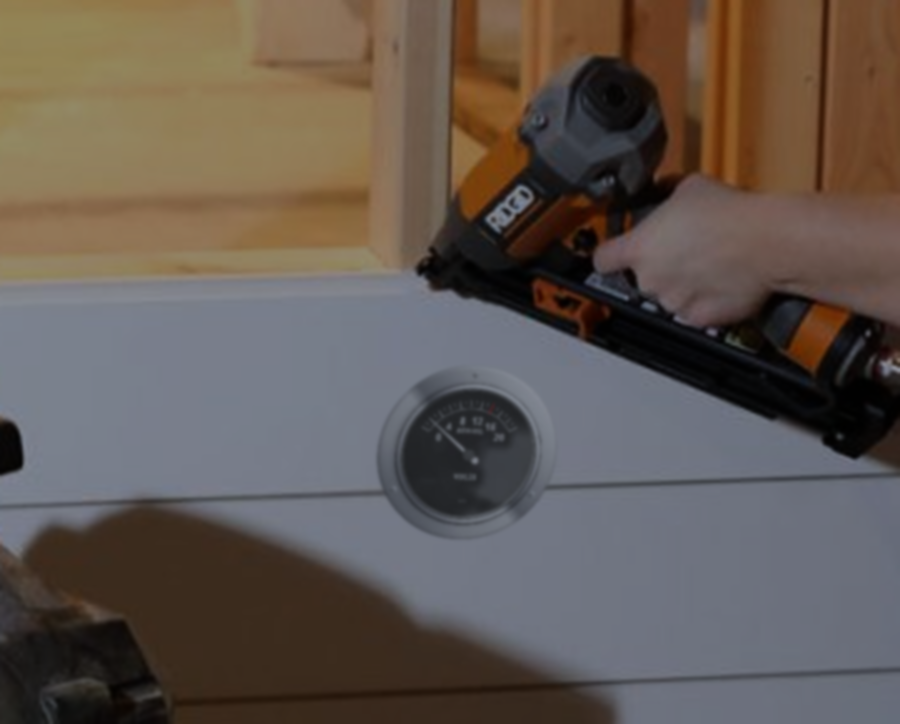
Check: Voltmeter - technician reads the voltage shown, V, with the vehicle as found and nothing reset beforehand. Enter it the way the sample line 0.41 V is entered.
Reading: 2 V
